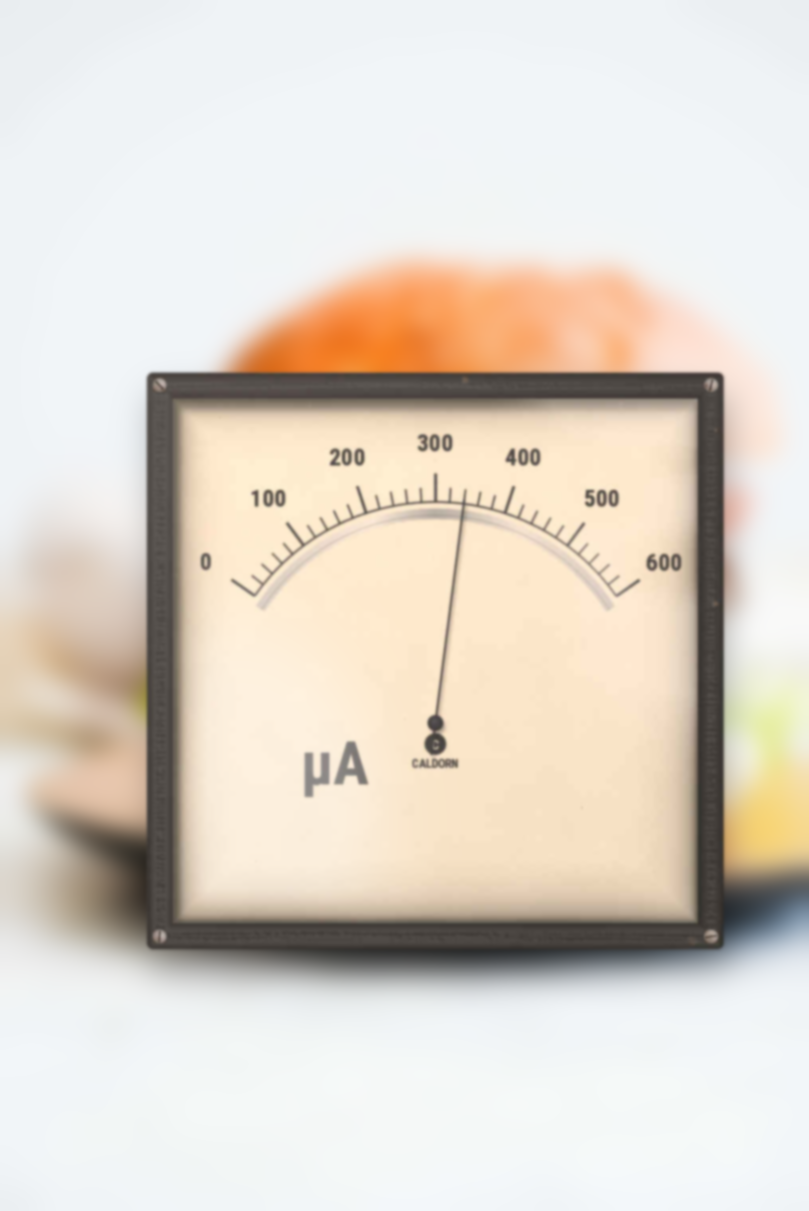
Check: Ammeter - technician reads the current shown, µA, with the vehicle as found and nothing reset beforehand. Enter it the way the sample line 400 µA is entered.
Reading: 340 µA
